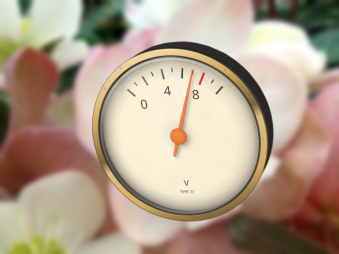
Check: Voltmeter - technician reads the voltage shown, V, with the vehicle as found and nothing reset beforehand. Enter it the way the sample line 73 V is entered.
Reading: 7 V
